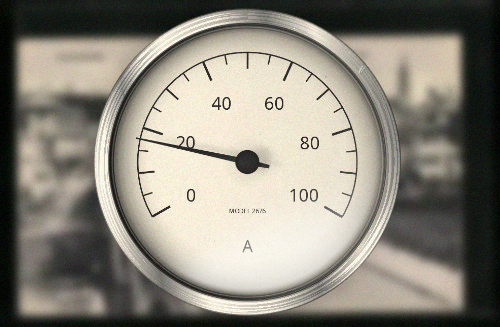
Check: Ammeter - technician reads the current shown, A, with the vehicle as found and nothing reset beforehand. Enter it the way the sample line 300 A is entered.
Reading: 17.5 A
